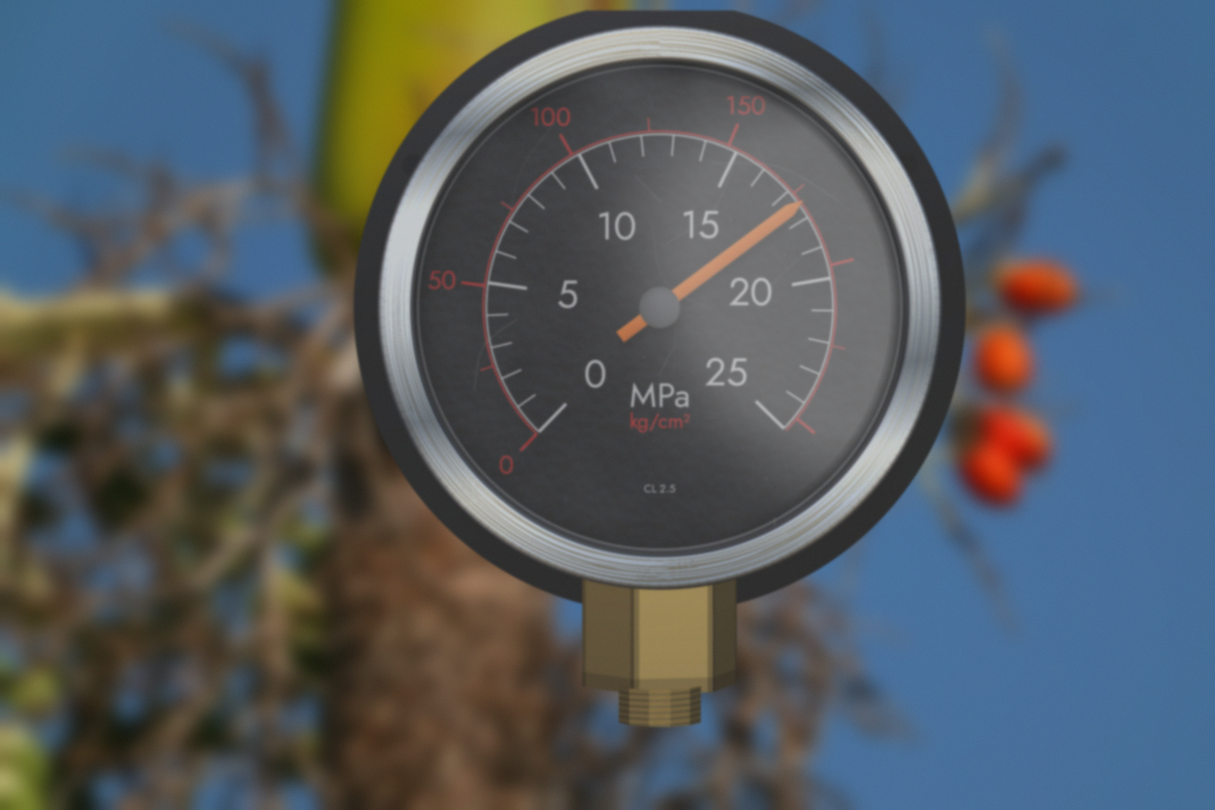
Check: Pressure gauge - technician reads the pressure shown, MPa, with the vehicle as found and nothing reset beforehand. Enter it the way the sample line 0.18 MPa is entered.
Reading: 17.5 MPa
